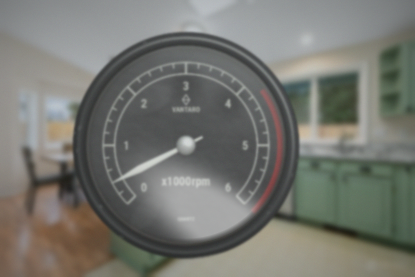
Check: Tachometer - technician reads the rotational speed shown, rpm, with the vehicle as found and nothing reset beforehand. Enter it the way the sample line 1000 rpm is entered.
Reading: 400 rpm
